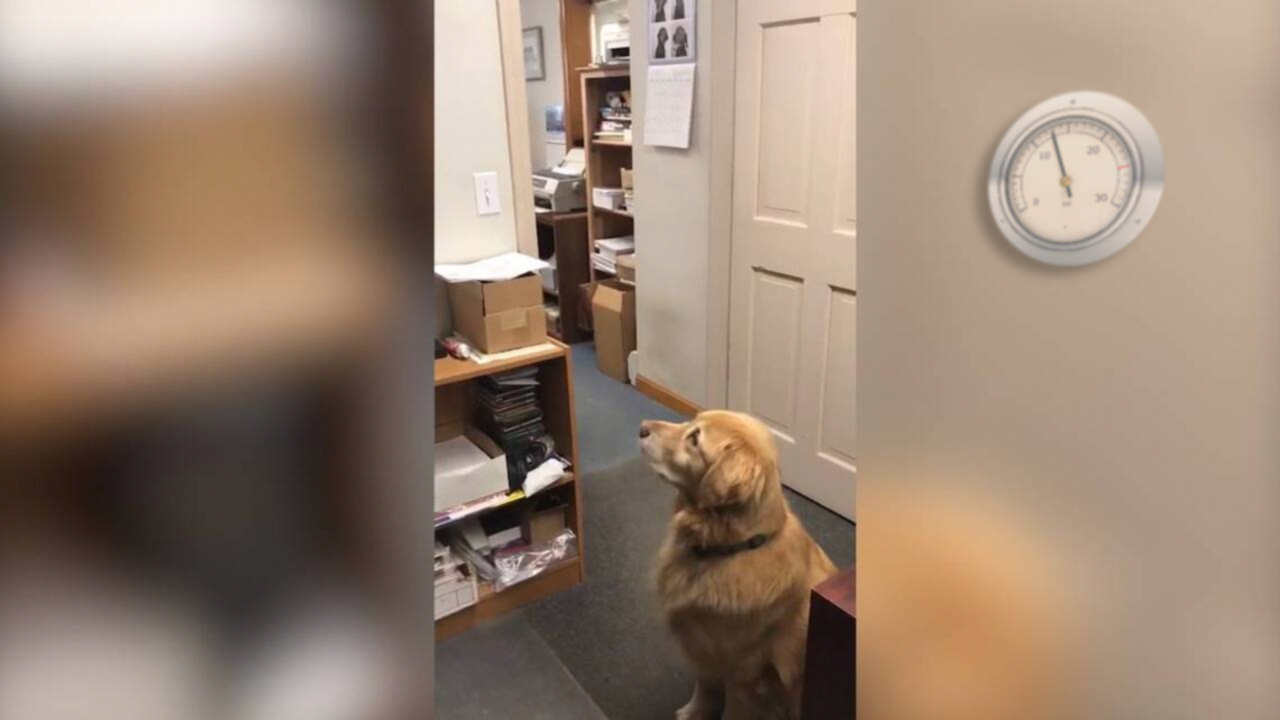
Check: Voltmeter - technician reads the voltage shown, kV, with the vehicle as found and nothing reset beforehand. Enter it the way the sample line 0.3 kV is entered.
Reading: 13 kV
